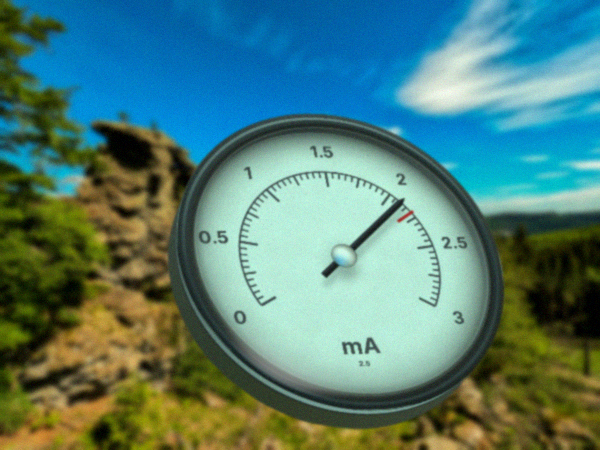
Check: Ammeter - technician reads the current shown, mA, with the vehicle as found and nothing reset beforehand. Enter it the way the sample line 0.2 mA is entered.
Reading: 2.1 mA
